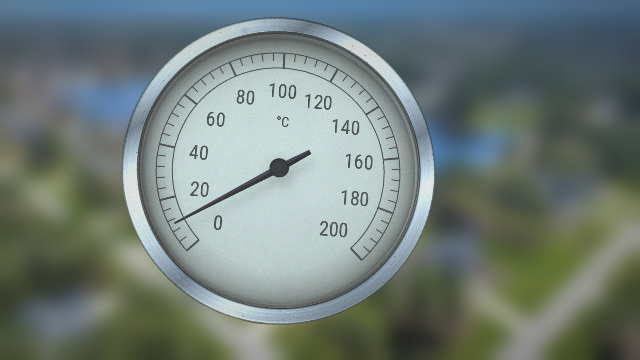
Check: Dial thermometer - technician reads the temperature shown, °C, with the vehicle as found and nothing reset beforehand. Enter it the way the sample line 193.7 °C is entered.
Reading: 10 °C
